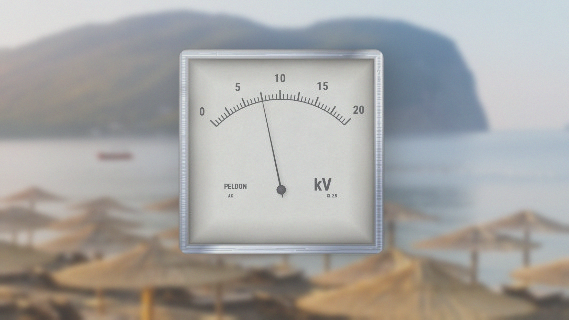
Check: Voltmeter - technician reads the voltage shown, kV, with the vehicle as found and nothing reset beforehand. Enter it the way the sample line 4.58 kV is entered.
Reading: 7.5 kV
